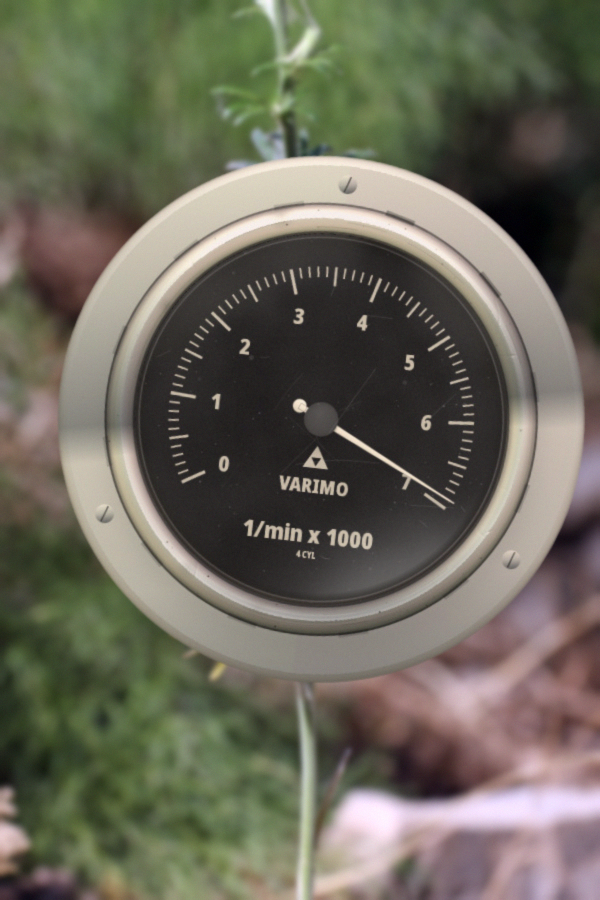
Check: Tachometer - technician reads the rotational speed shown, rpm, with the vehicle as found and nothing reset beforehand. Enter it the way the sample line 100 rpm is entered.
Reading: 6900 rpm
